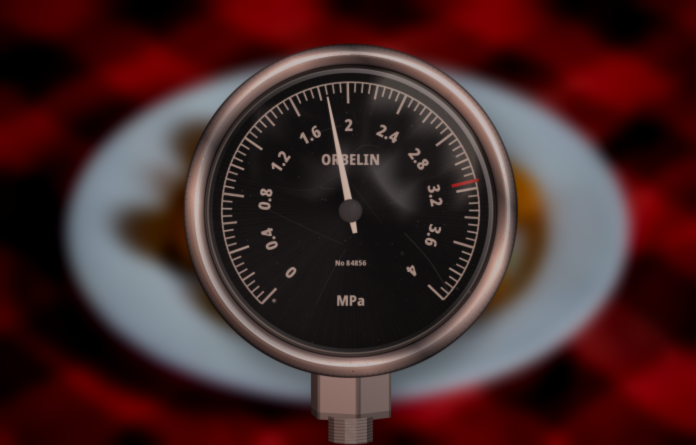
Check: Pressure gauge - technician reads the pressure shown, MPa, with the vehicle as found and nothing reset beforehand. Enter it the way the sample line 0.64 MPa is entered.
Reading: 1.85 MPa
